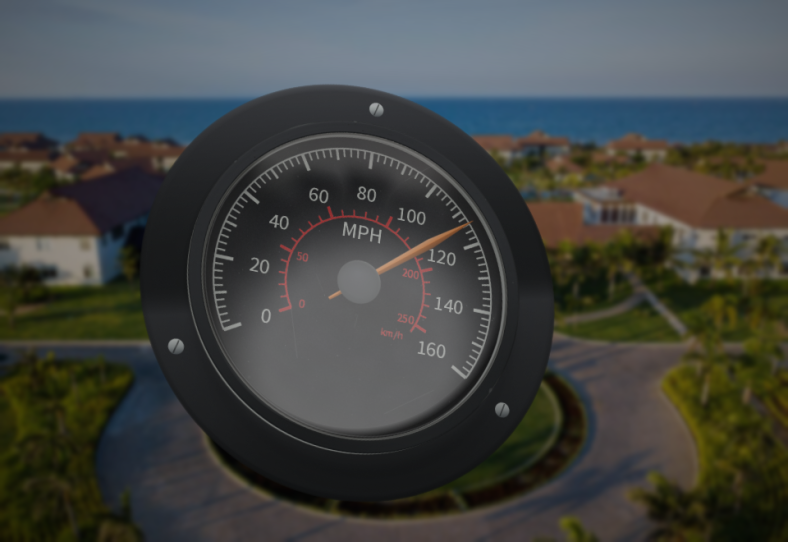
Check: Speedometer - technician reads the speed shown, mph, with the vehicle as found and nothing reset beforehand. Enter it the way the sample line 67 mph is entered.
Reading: 114 mph
